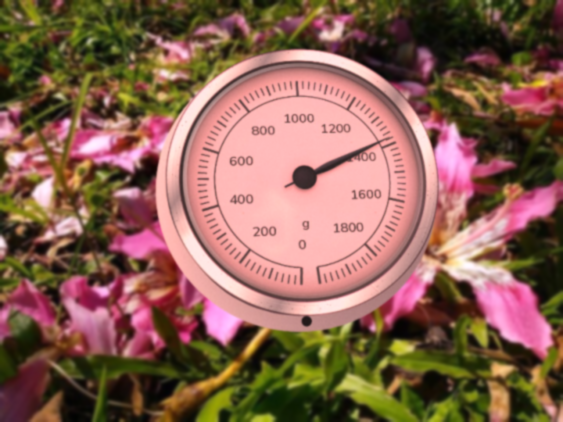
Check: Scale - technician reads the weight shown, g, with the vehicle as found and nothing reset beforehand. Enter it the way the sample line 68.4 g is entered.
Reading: 1380 g
